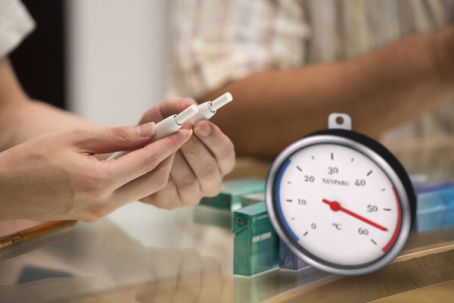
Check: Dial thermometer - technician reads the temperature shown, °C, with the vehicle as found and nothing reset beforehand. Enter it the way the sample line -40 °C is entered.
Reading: 55 °C
